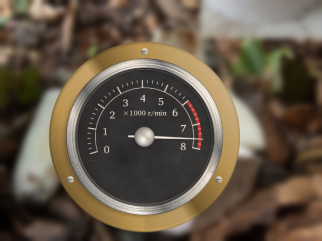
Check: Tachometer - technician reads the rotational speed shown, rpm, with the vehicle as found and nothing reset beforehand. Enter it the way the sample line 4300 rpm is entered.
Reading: 7600 rpm
